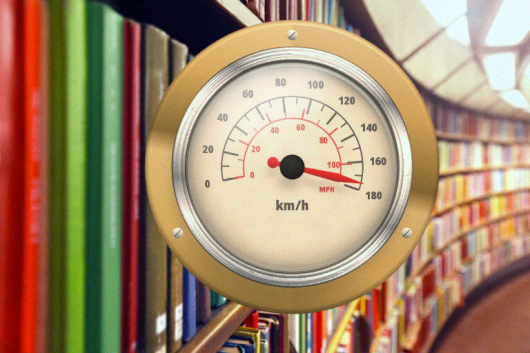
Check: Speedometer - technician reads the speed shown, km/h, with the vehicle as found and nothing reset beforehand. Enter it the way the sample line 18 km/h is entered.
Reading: 175 km/h
